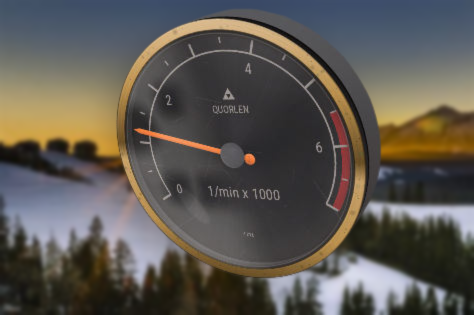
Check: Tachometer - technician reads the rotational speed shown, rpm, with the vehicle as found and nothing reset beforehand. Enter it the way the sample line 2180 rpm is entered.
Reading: 1250 rpm
